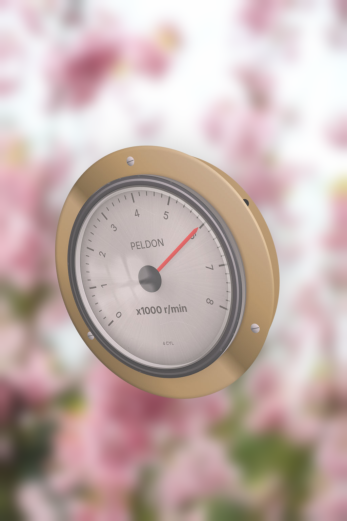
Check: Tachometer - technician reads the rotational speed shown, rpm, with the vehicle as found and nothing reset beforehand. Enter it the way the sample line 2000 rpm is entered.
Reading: 6000 rpm
